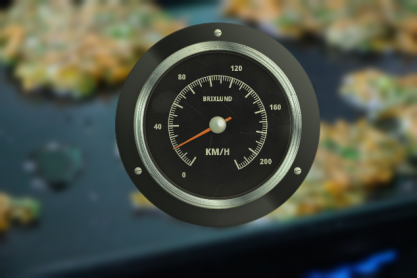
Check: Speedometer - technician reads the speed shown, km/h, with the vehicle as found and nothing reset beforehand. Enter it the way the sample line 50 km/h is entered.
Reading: 20 km/h
